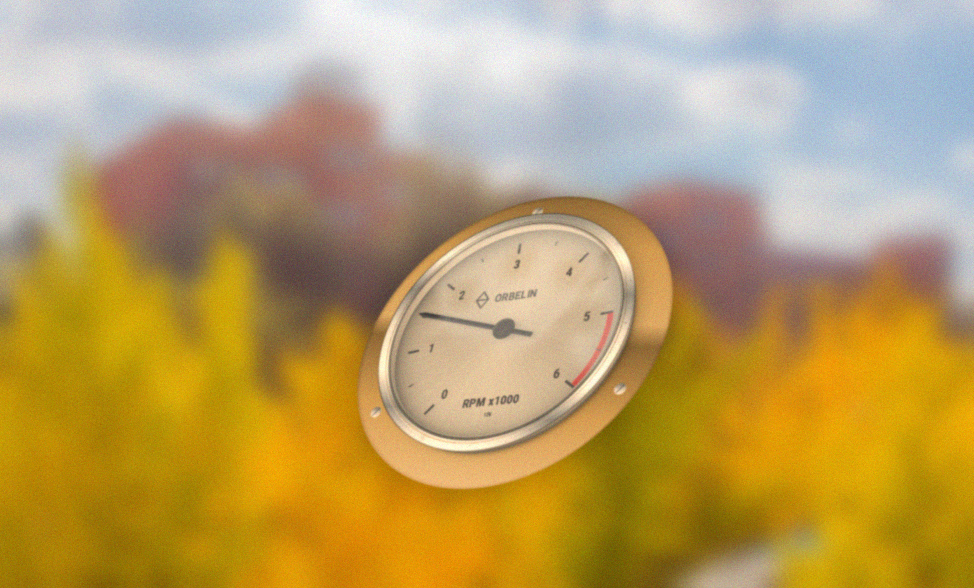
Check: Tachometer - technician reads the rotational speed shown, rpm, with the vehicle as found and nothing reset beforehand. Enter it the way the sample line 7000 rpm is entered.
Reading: 1500 rpm
